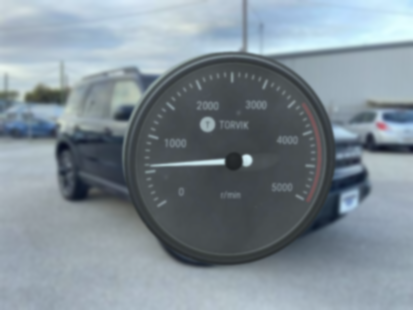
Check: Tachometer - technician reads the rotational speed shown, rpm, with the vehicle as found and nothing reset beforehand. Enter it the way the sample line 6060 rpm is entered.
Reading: 600 rpm
